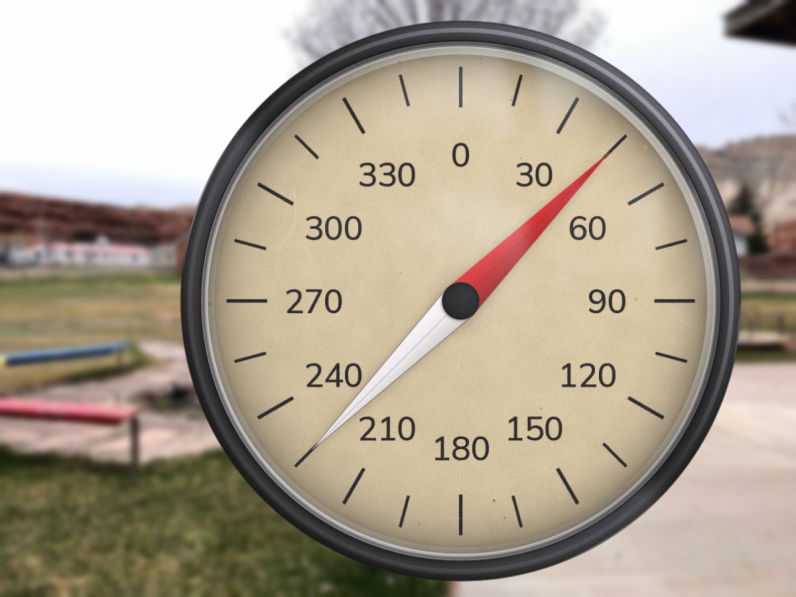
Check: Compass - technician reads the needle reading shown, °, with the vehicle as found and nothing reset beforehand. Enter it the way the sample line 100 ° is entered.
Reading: 45 °
